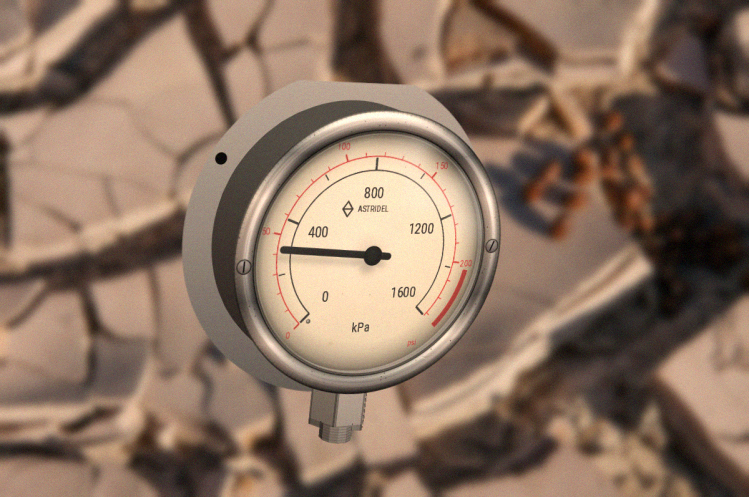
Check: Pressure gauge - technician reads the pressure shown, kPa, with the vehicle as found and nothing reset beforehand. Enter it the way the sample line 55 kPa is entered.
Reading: 300 kPa
